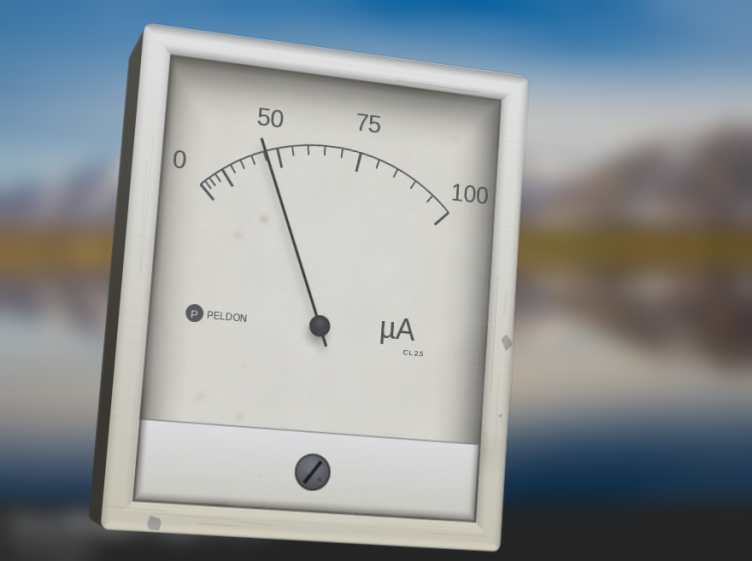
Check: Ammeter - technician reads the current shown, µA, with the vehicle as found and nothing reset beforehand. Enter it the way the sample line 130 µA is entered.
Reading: 45 µA
